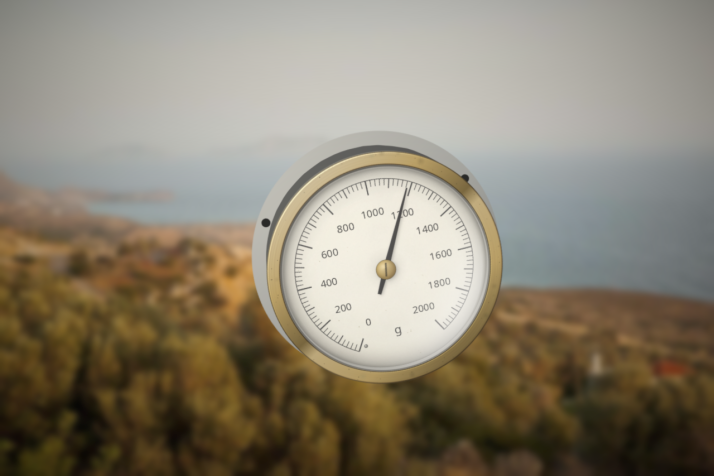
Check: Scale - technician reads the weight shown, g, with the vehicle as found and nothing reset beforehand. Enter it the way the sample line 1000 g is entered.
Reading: 1180 g
